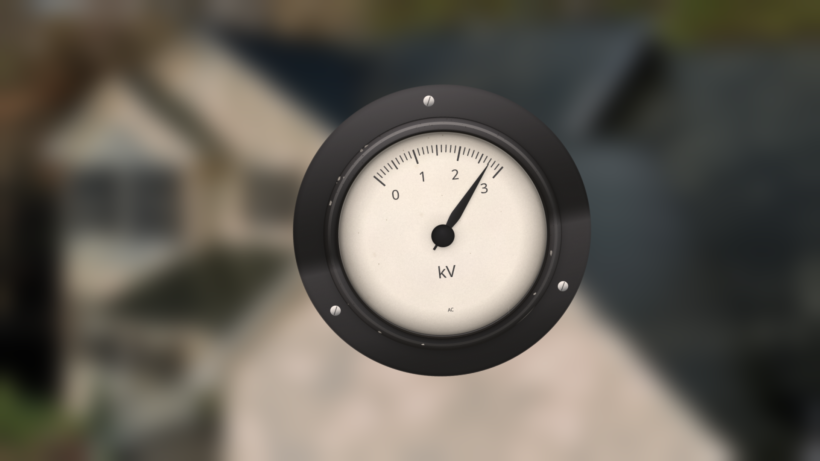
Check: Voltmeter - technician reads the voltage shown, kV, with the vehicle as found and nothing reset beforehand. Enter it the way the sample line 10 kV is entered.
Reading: 2.7 kV
